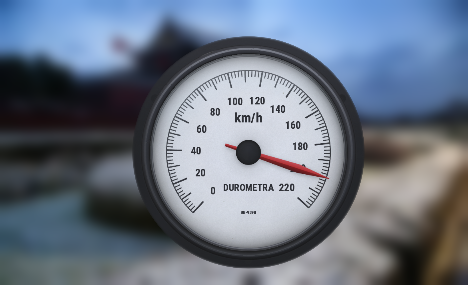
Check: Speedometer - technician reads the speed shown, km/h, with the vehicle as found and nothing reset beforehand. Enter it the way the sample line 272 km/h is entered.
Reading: 200 km/h
